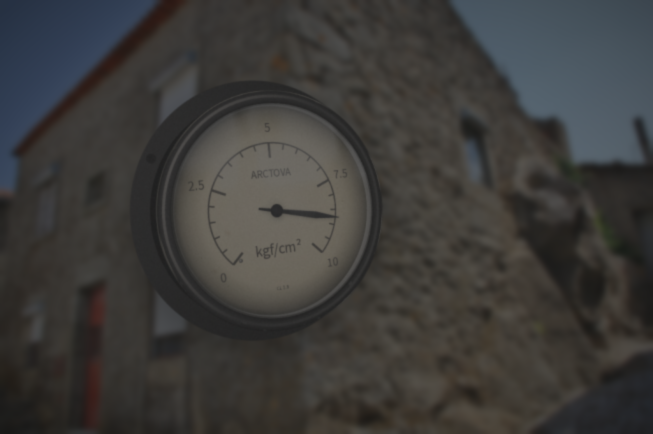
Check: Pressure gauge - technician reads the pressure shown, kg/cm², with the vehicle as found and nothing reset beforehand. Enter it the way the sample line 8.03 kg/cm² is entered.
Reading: 8.75 kg/cm²
